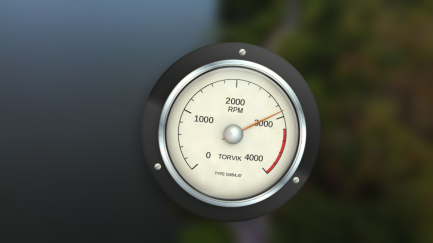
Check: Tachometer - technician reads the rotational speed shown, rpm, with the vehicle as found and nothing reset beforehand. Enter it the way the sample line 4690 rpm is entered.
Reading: 2900 rpm
